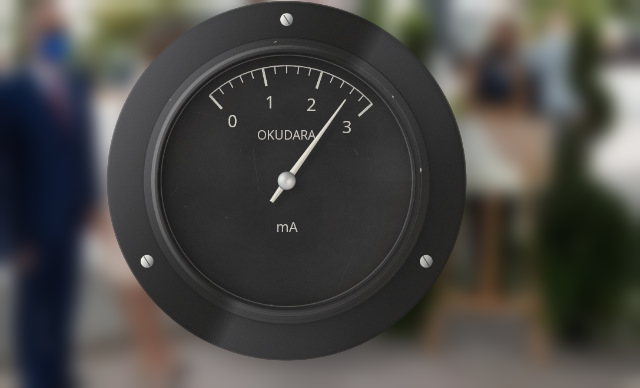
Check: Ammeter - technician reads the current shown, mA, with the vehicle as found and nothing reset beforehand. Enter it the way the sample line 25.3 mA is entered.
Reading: 2.6 mA
